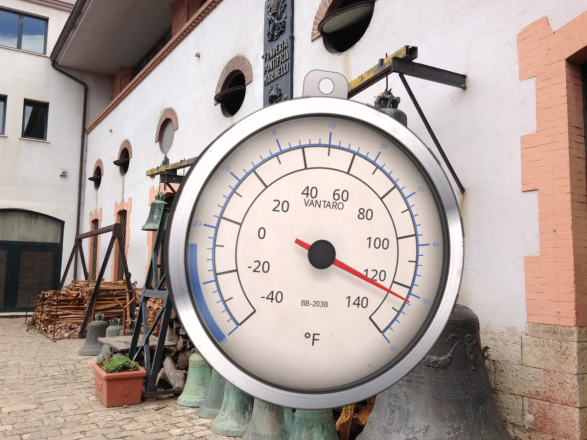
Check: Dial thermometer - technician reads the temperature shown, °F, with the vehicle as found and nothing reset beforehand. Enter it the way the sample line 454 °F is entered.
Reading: 125 °F
